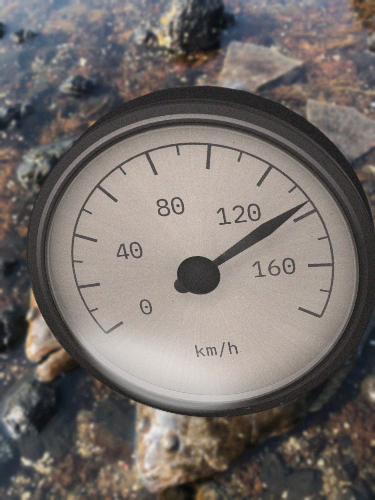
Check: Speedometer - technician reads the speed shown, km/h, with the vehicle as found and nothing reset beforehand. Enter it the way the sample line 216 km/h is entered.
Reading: 135 km/h
